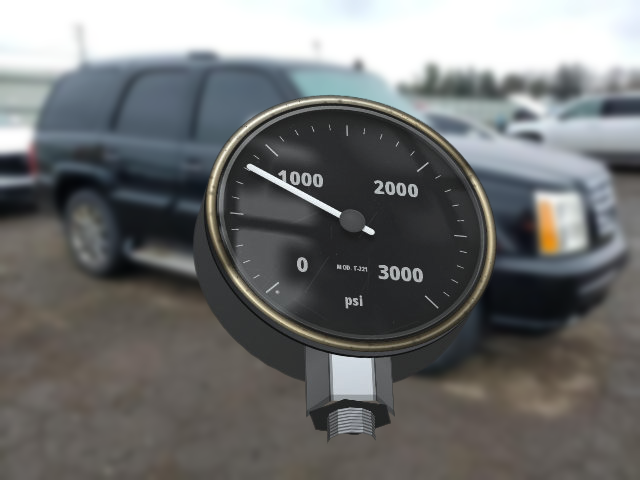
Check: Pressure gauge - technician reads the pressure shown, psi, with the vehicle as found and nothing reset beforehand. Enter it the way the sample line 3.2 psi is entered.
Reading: 800 psi
